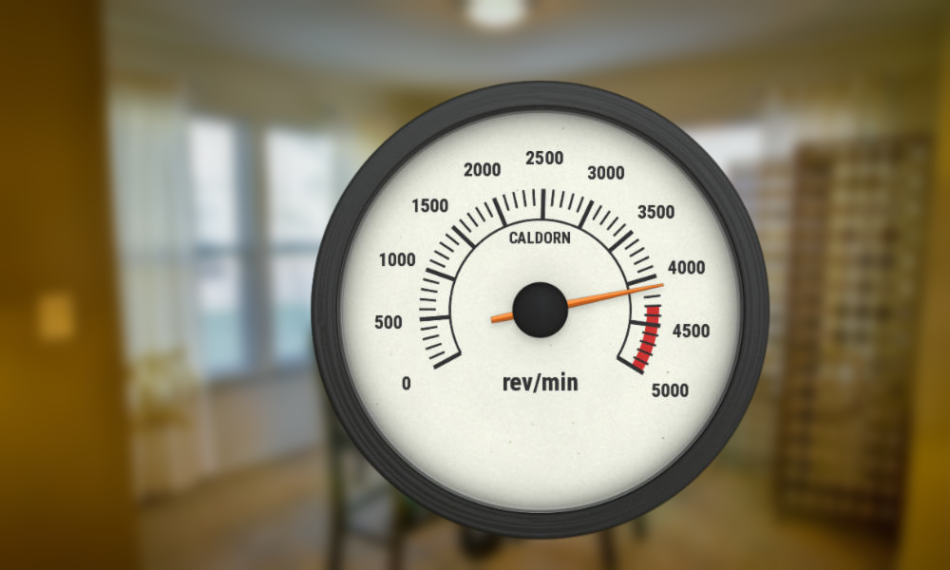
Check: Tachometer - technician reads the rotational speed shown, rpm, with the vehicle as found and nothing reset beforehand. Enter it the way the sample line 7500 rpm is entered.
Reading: 4100 rpm
